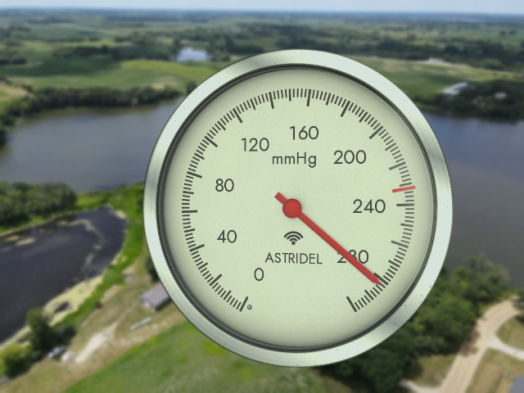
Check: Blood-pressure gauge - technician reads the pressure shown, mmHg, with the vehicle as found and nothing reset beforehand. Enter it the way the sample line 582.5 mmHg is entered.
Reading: 282 mmHg
